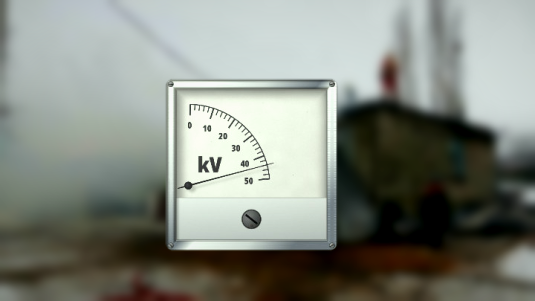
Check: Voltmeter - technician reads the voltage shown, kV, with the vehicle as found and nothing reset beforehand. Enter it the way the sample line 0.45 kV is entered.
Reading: 44 kV
